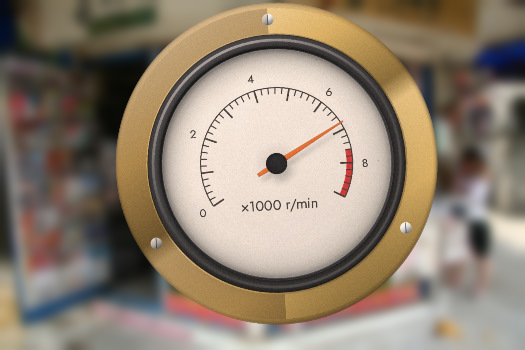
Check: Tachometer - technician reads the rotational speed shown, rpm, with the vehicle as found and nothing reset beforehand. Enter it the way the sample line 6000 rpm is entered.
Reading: 6800 rpm
